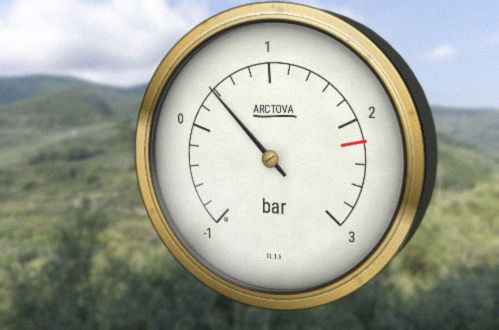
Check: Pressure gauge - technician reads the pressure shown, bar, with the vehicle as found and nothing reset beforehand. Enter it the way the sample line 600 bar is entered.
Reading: 0.4 bar
